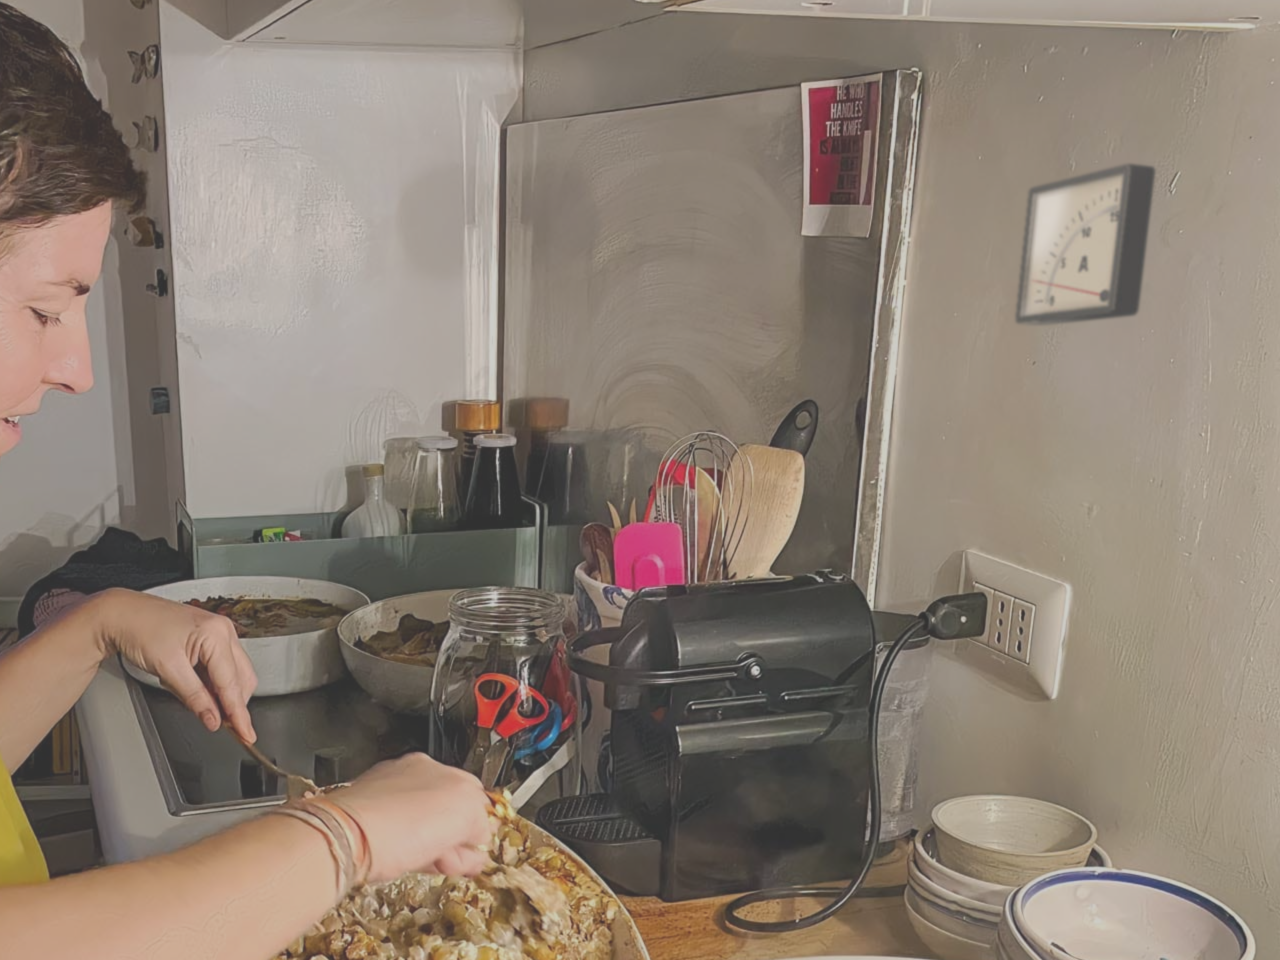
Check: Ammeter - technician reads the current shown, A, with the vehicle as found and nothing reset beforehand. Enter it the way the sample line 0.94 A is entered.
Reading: 2 A
